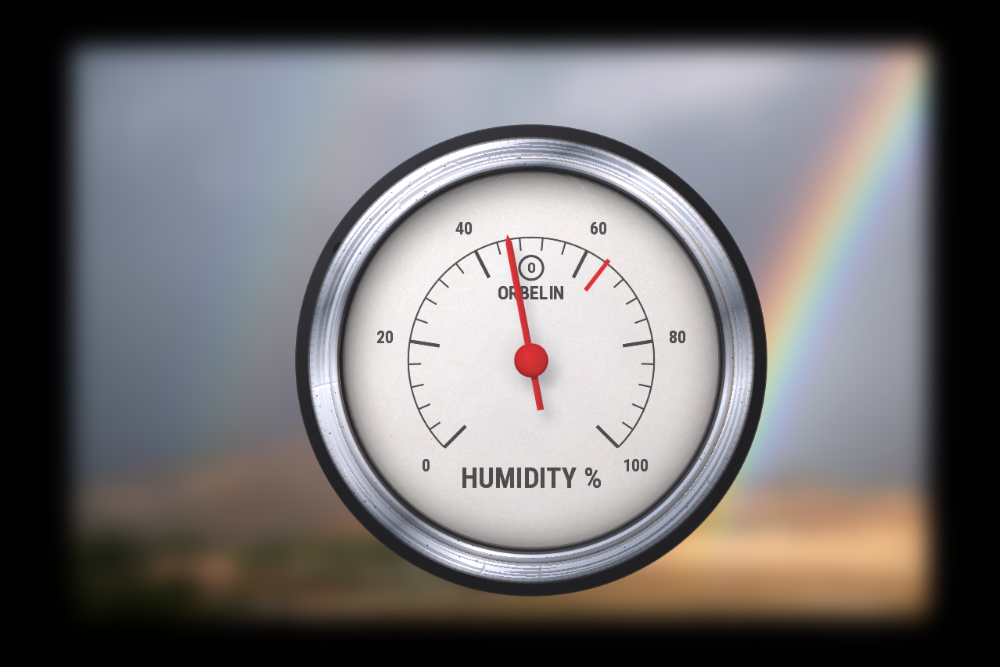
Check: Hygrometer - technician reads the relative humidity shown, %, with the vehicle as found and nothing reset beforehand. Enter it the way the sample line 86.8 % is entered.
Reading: 46 %
